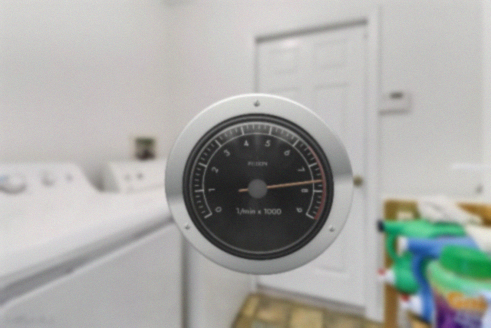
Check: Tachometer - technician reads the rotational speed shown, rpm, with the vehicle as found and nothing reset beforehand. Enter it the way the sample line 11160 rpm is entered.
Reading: 7600 rpm
